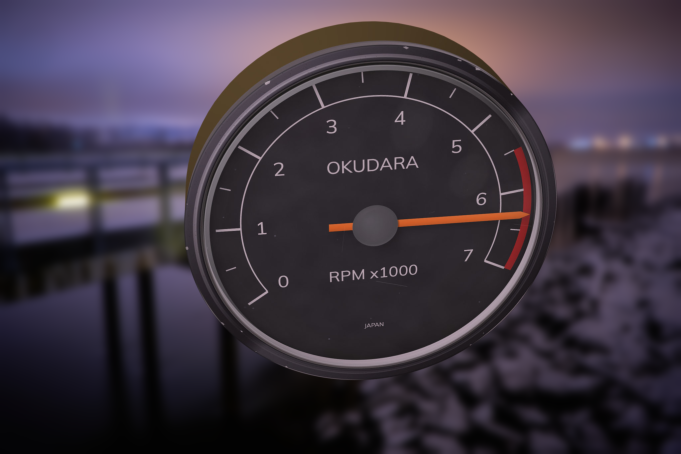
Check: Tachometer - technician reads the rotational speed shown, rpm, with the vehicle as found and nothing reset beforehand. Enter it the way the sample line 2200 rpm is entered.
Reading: 6250 rpm
